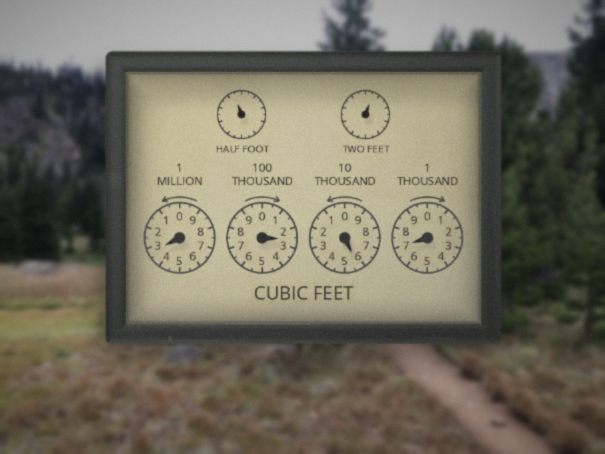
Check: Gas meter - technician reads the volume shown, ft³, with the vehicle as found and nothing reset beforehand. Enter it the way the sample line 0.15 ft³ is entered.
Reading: 325700 ft³
